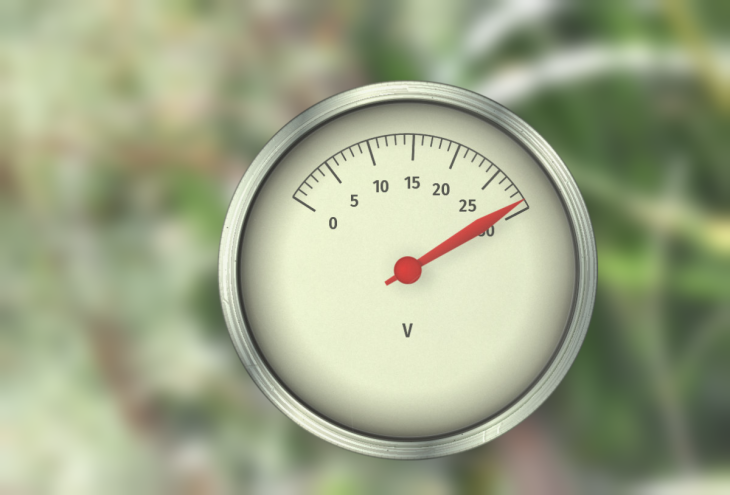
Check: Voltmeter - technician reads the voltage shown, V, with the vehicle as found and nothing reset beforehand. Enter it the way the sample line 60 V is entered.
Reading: 29 V
